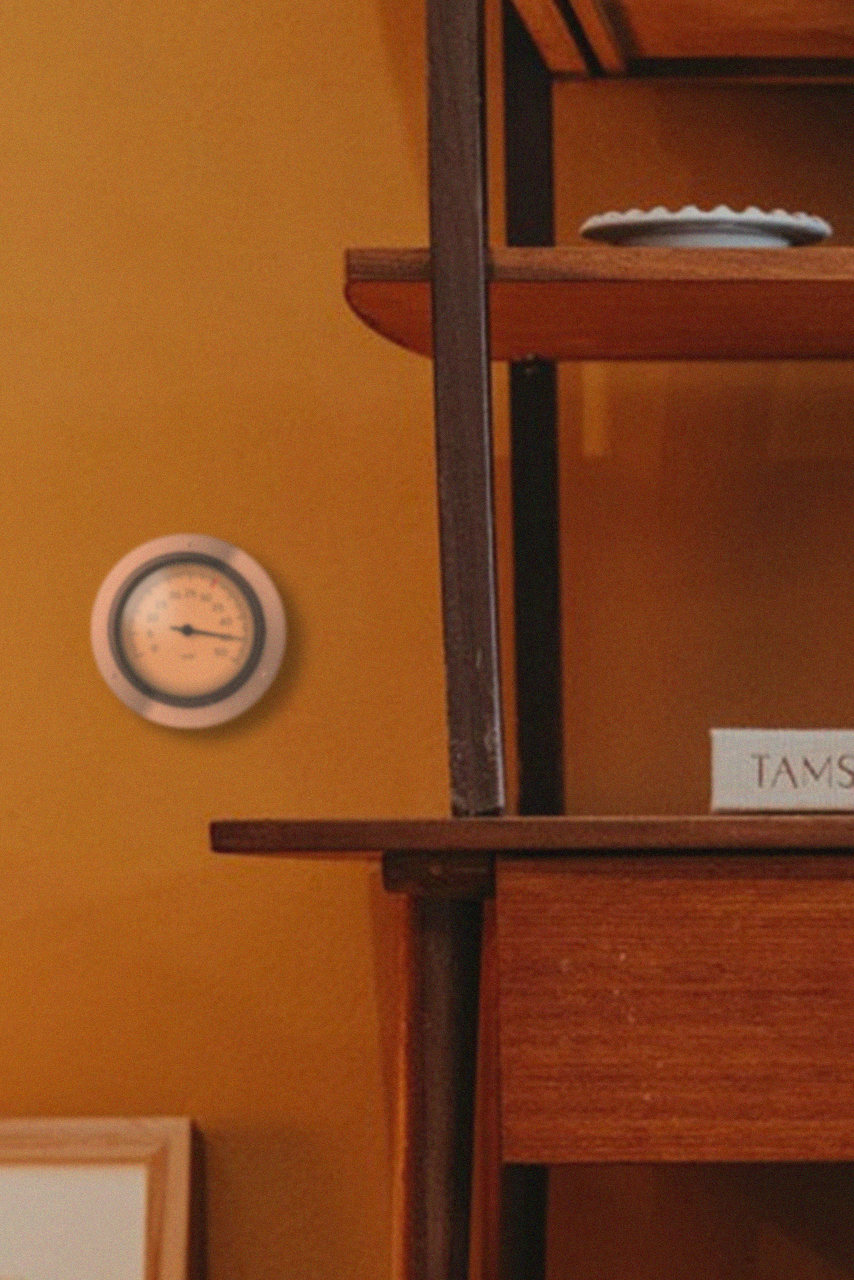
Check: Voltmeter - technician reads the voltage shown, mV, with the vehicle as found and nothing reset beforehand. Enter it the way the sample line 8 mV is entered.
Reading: 45 mV
